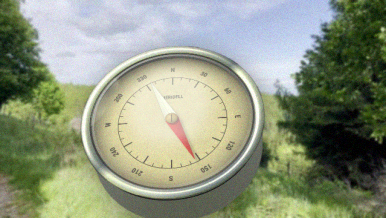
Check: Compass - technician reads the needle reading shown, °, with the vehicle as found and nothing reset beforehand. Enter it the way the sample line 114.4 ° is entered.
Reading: 155 °
